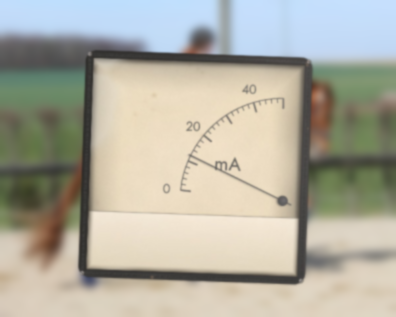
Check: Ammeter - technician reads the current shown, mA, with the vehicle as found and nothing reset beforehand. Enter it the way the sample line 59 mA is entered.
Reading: 12 mA
